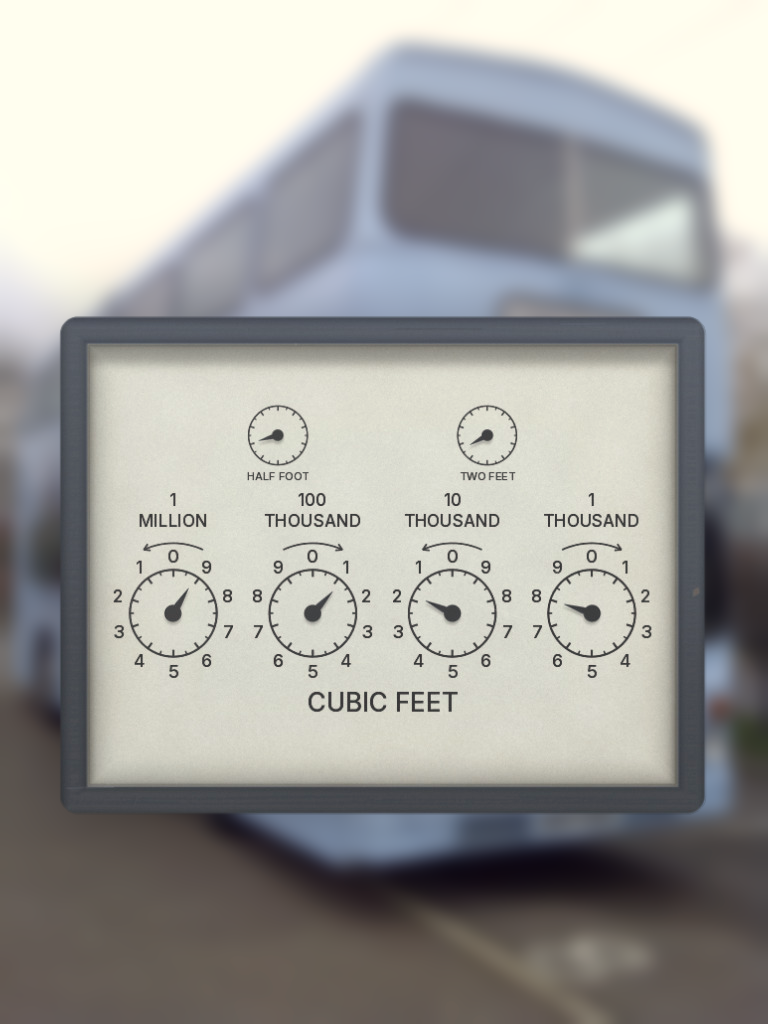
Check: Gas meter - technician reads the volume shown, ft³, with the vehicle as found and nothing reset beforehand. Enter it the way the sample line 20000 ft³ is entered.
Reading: 911800 ft³
